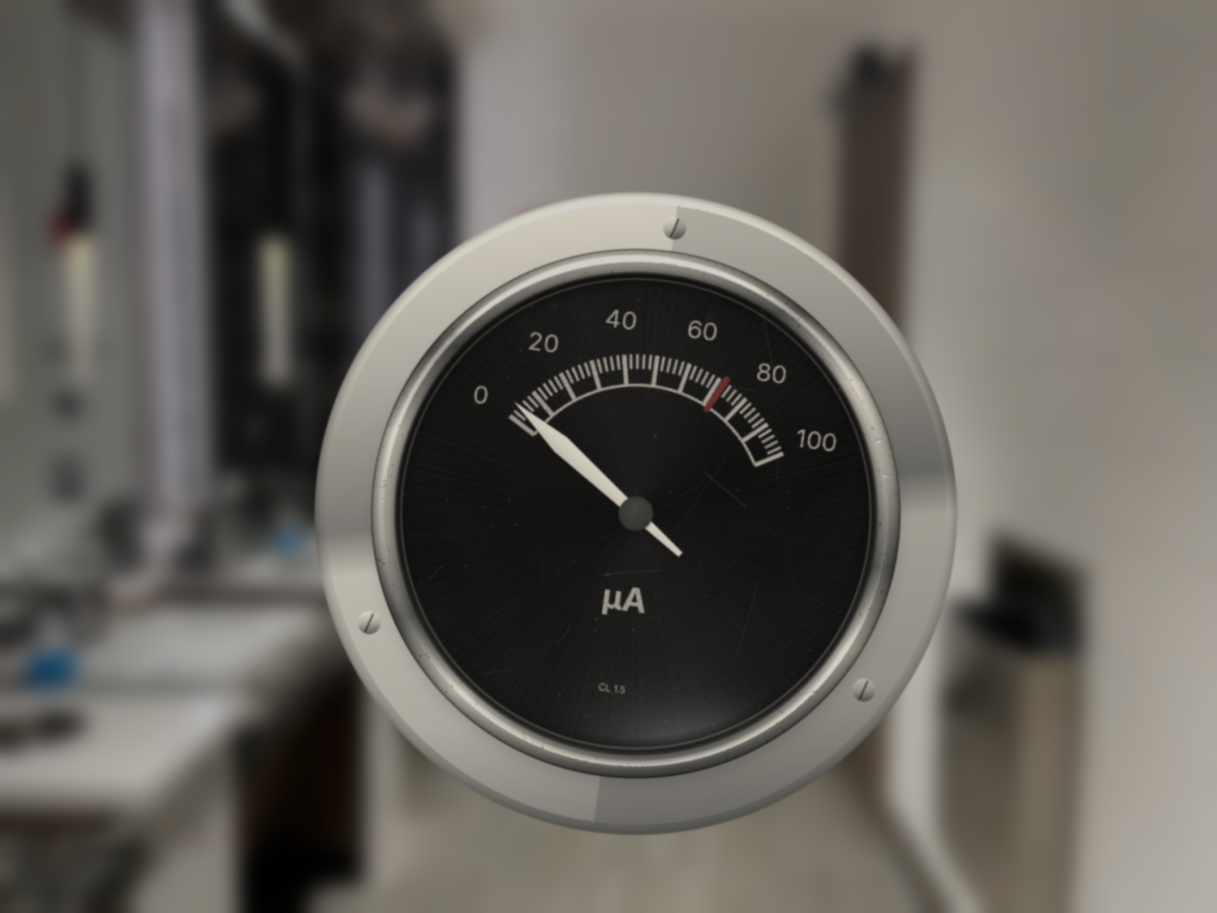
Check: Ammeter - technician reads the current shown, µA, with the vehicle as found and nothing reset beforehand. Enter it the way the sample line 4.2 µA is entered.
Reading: 4 µA
